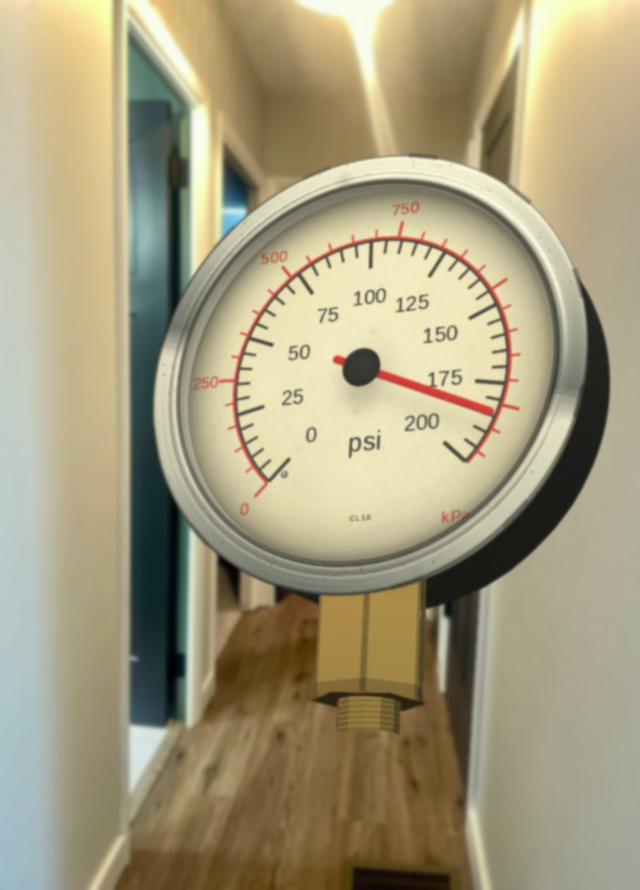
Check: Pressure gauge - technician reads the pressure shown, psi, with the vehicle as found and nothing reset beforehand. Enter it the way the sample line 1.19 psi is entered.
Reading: 185 psi
